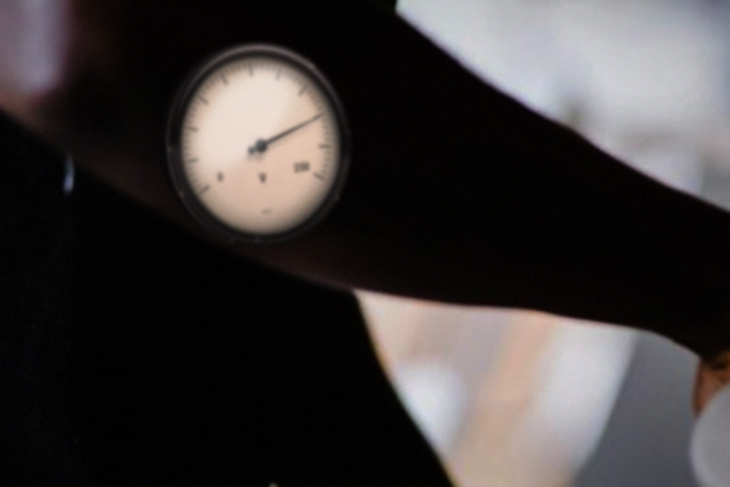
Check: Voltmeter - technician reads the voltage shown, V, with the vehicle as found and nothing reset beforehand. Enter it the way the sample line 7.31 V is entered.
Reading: 200 V
